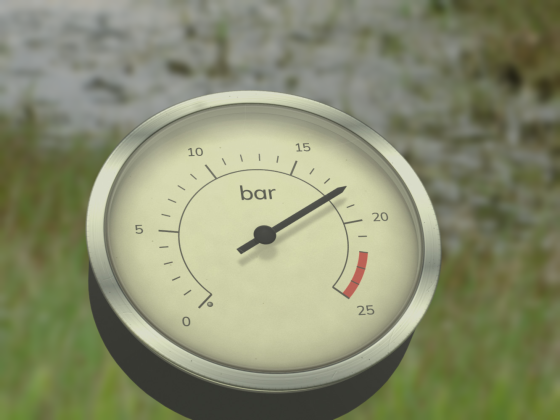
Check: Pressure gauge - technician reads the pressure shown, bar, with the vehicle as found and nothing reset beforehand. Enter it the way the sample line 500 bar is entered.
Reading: 18 bar
